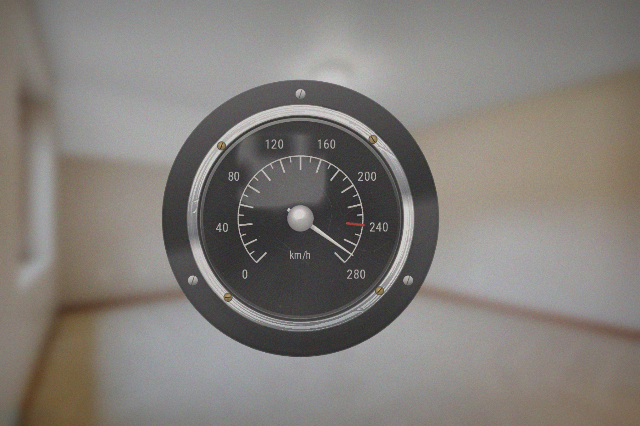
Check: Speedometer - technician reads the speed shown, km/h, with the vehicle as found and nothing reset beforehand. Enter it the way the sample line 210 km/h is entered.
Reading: 270 km/h
